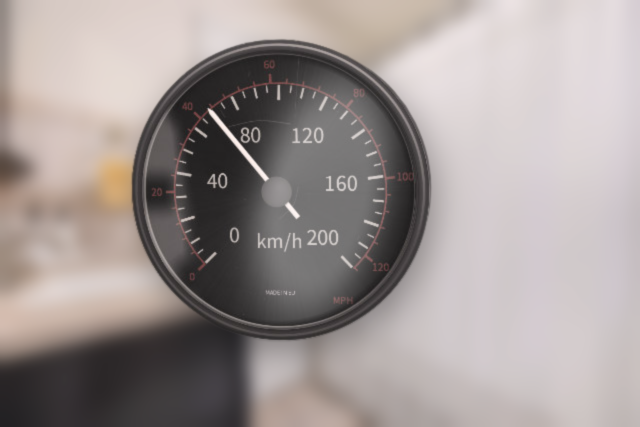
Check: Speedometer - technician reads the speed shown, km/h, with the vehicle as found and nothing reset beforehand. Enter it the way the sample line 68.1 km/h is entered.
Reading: 70 km/h
